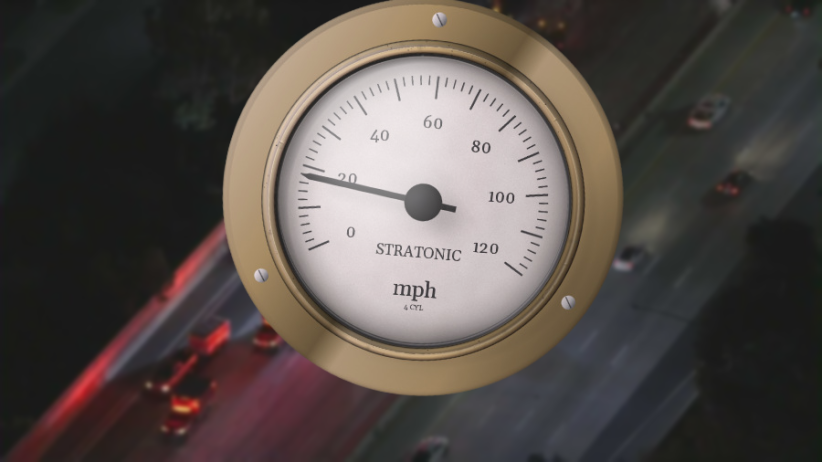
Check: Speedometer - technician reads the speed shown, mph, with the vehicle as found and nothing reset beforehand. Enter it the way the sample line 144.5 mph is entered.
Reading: 18 mph
